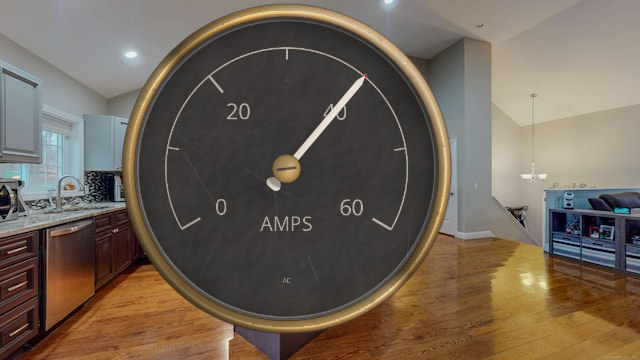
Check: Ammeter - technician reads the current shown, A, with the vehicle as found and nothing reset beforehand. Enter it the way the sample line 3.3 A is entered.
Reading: 40 A
